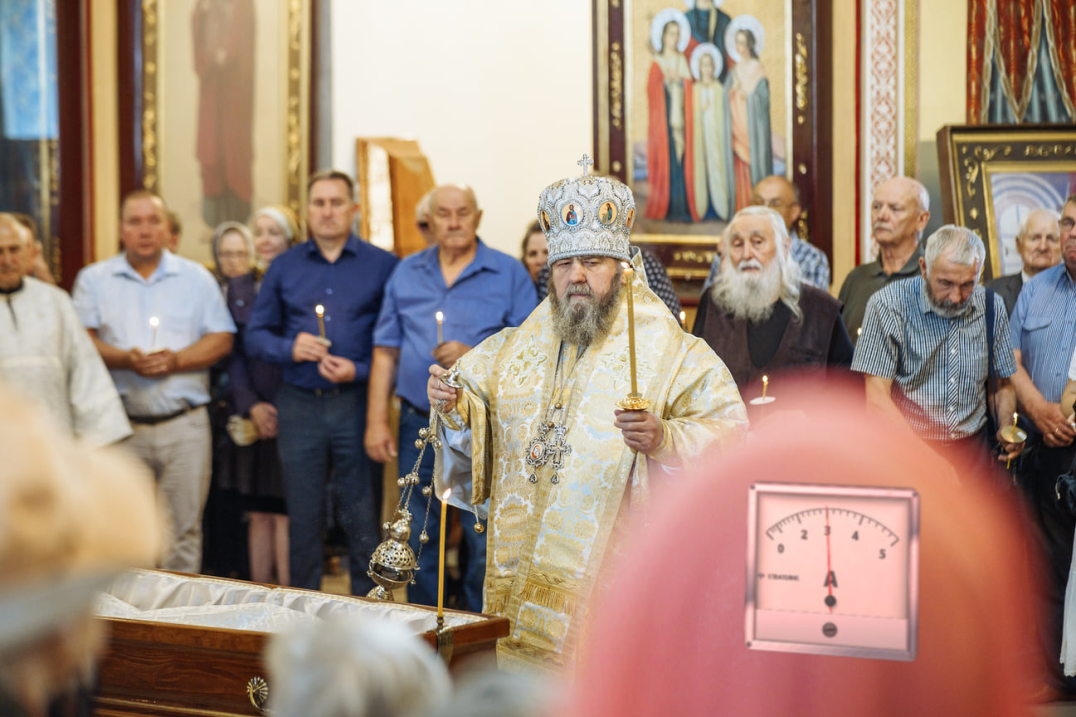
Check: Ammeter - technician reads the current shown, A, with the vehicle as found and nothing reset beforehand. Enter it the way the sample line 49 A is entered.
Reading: 3 A
